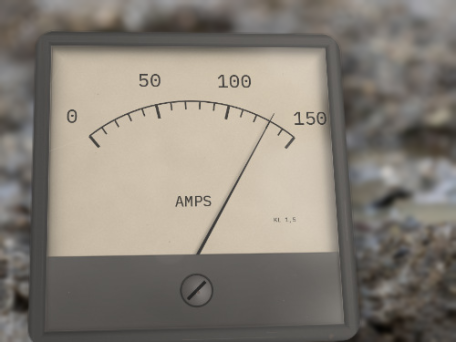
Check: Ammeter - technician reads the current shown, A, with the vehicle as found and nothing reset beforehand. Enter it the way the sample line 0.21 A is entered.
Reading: 130 A
